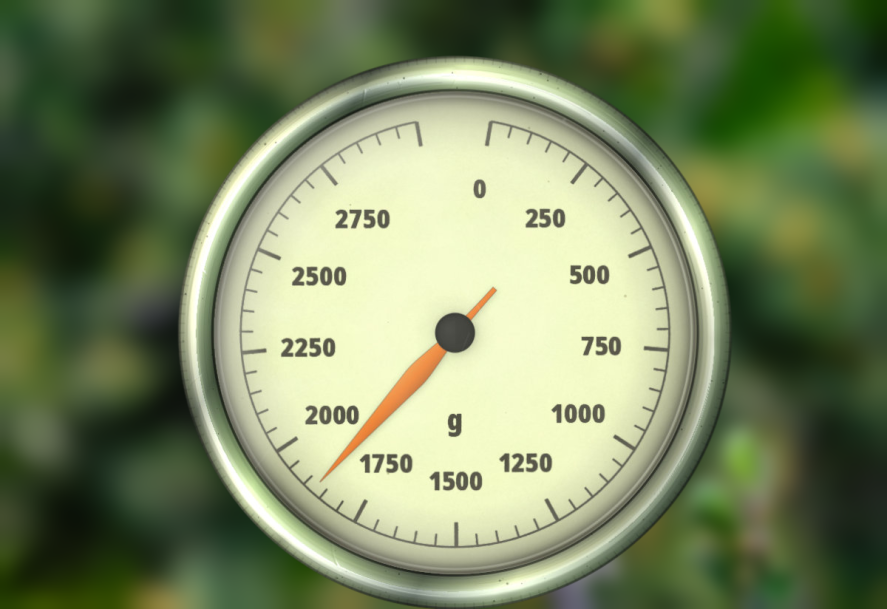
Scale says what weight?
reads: 1875 g
